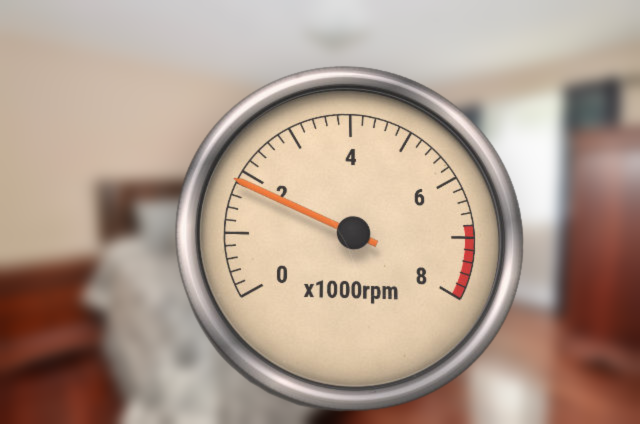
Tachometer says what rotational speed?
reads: 1800 rpm
